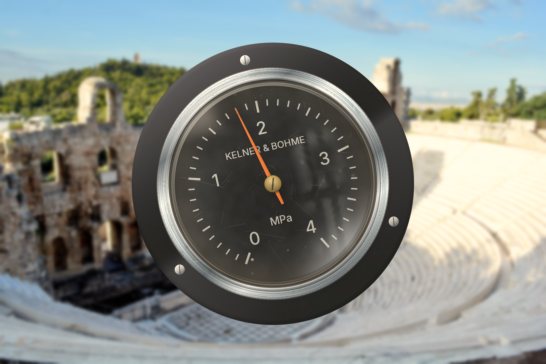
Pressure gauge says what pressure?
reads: 1.8 MPa
